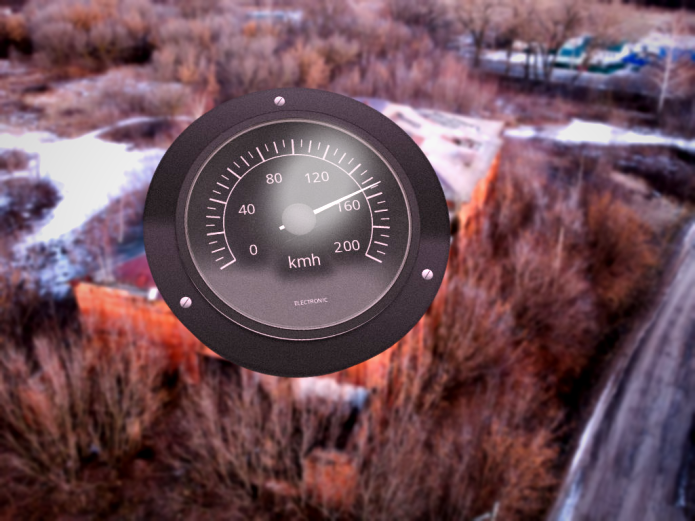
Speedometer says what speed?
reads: 155 km/h
